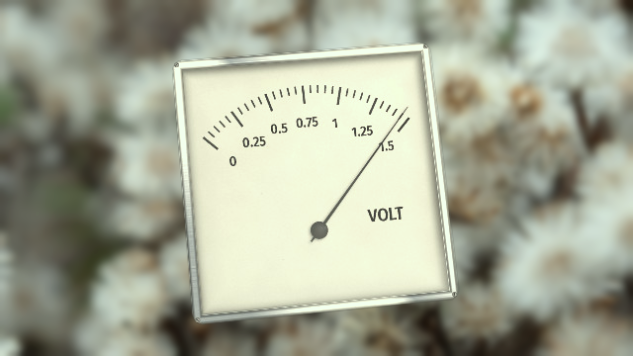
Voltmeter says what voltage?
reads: 1.45 V
